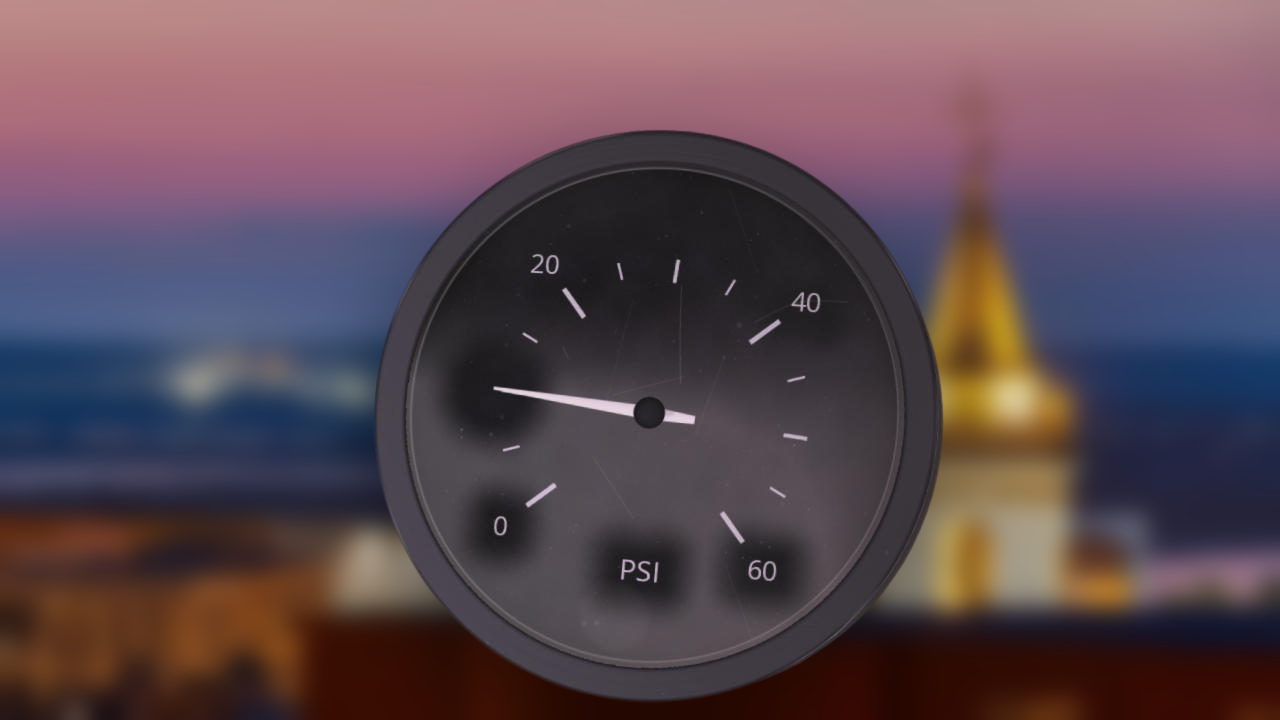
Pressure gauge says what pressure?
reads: 10 psi
